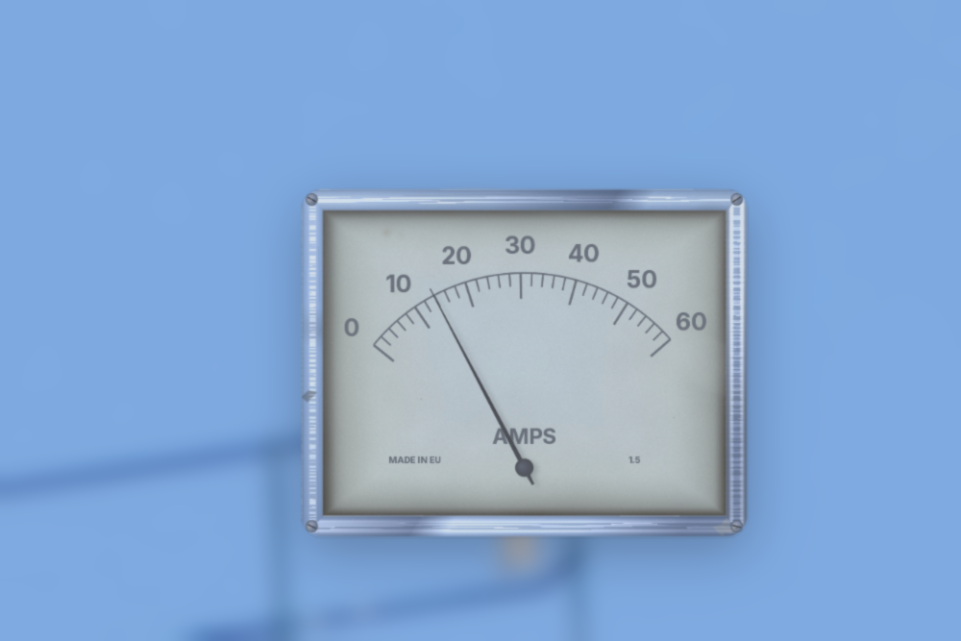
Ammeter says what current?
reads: 14 A
